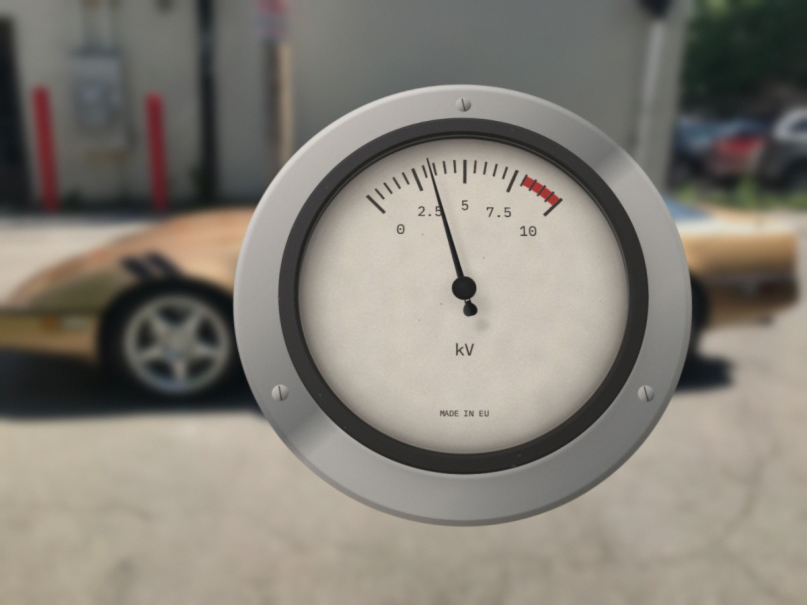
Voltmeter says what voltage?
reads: 3.25 kV
